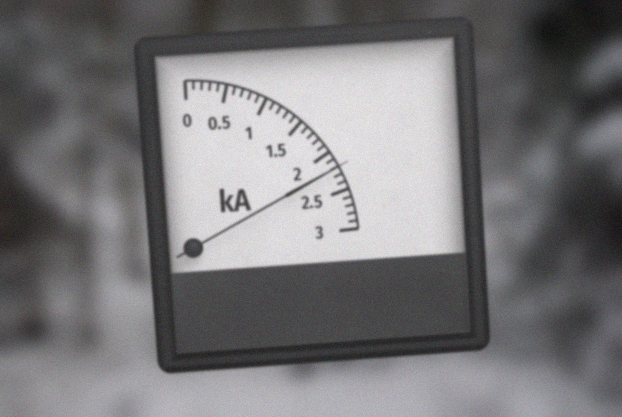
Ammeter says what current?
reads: 2.2 kA
